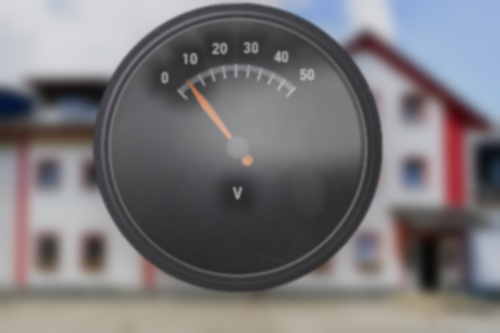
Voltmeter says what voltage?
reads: 5 V
